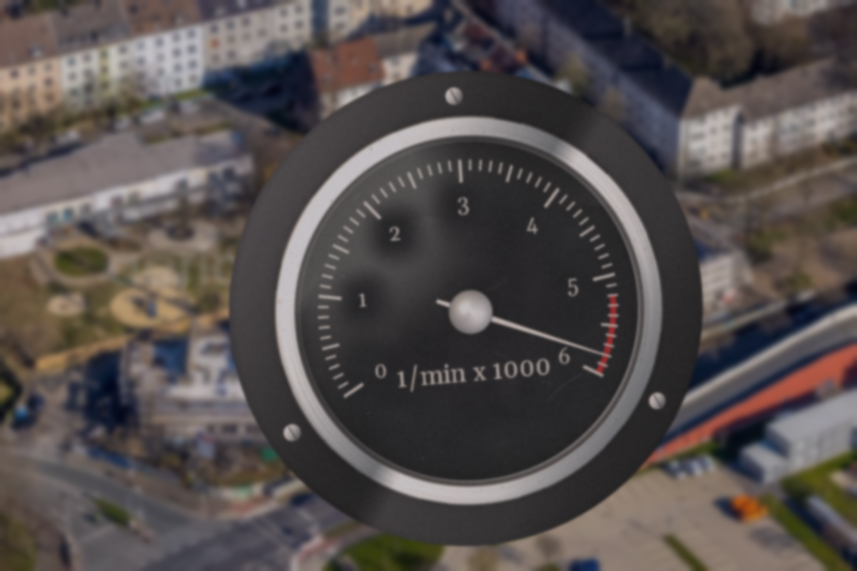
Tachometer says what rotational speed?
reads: 5800 rpm
